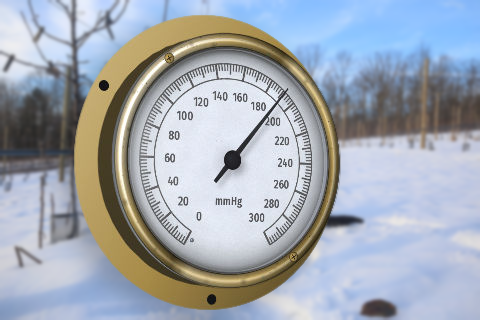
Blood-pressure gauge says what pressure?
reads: 190 mmHg
